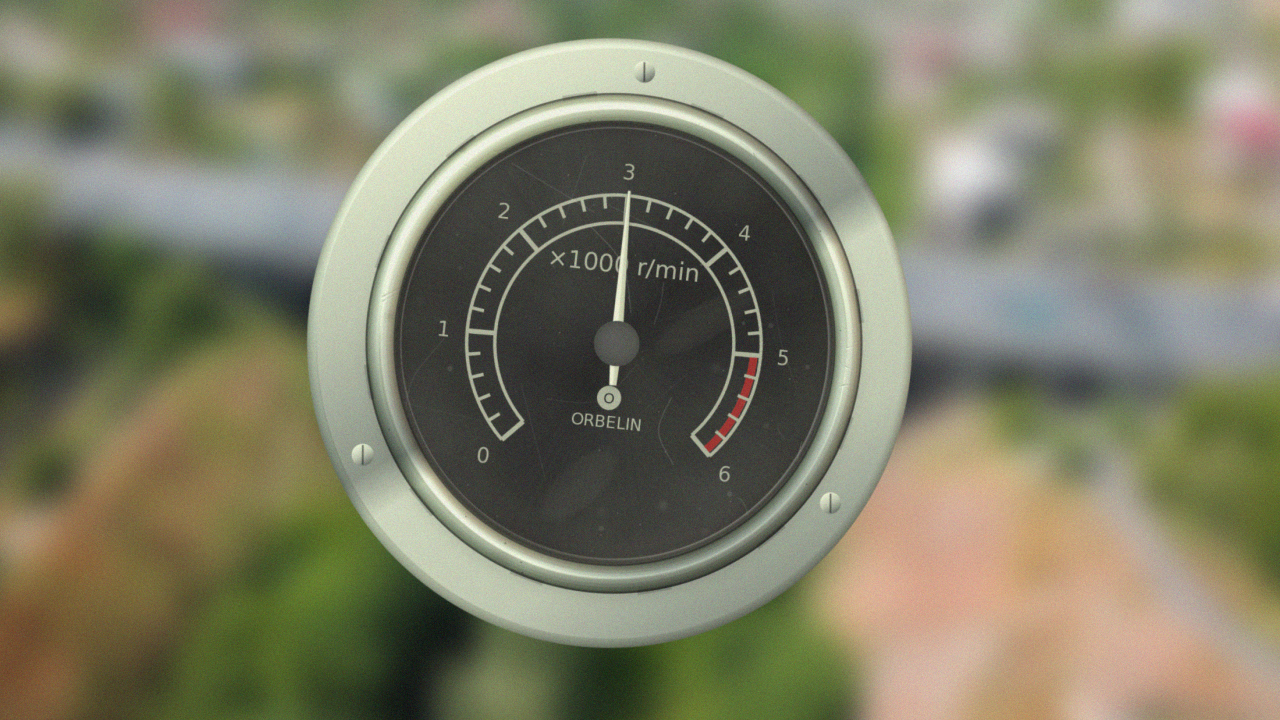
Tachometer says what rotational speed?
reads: 3000 rpm
